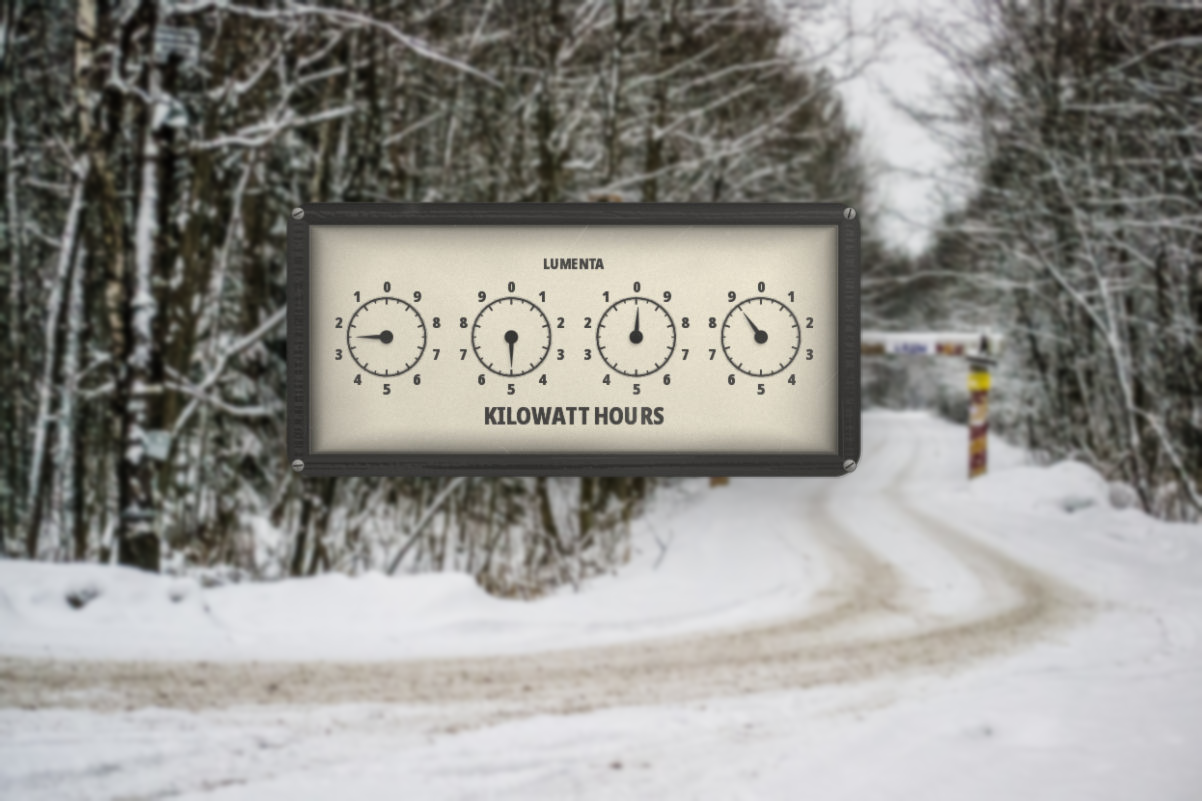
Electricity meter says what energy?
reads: 2499 kWh
